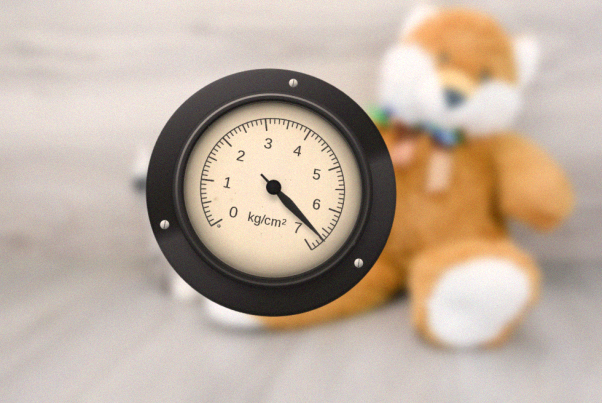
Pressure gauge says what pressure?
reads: 6.7 kg/cm²
